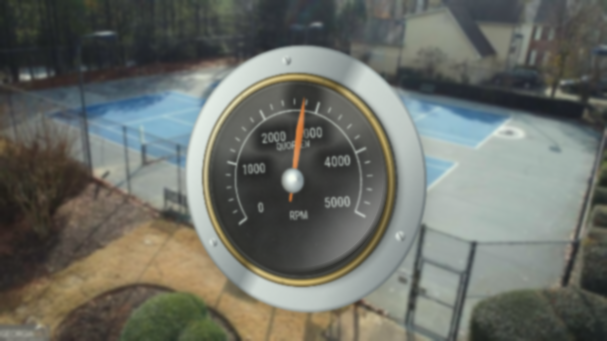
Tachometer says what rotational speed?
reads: 2800 rpm
